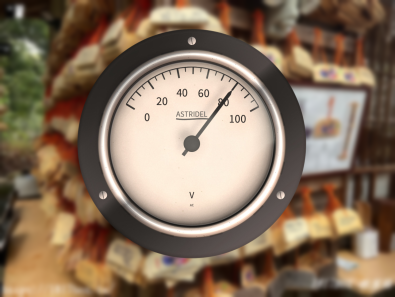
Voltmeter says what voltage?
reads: 80 V
